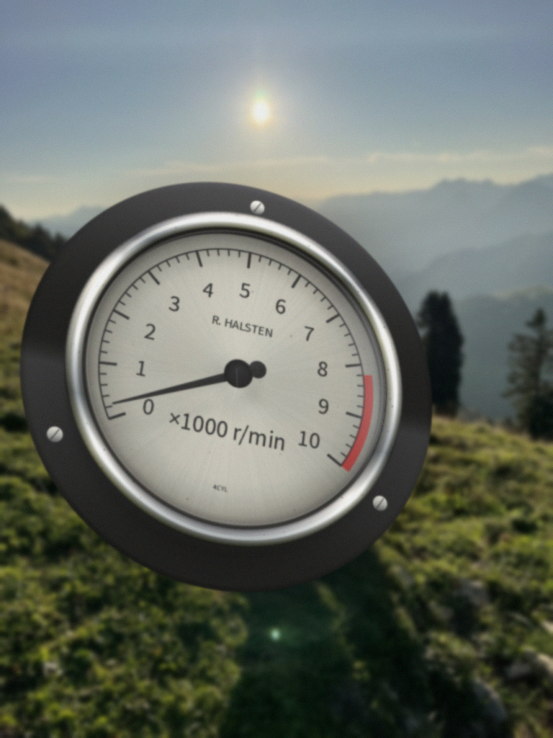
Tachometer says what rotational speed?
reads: 200 rpm
